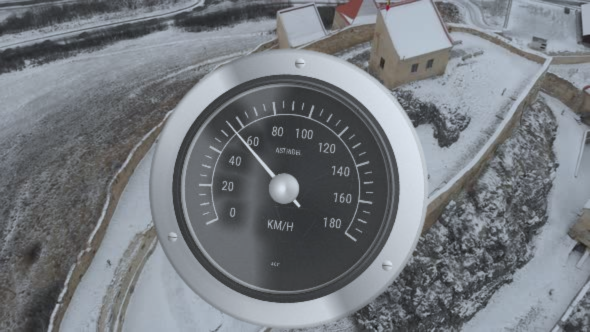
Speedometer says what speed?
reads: 55 km/h
